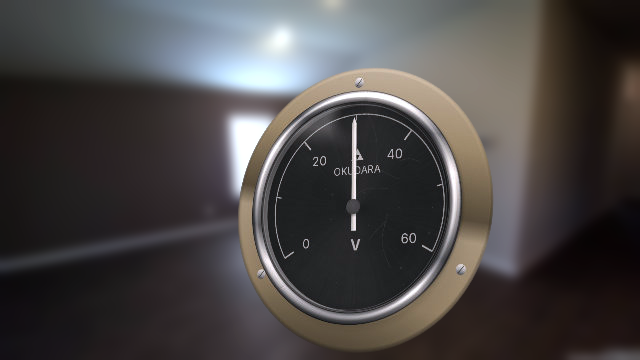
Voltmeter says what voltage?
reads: 30 V
